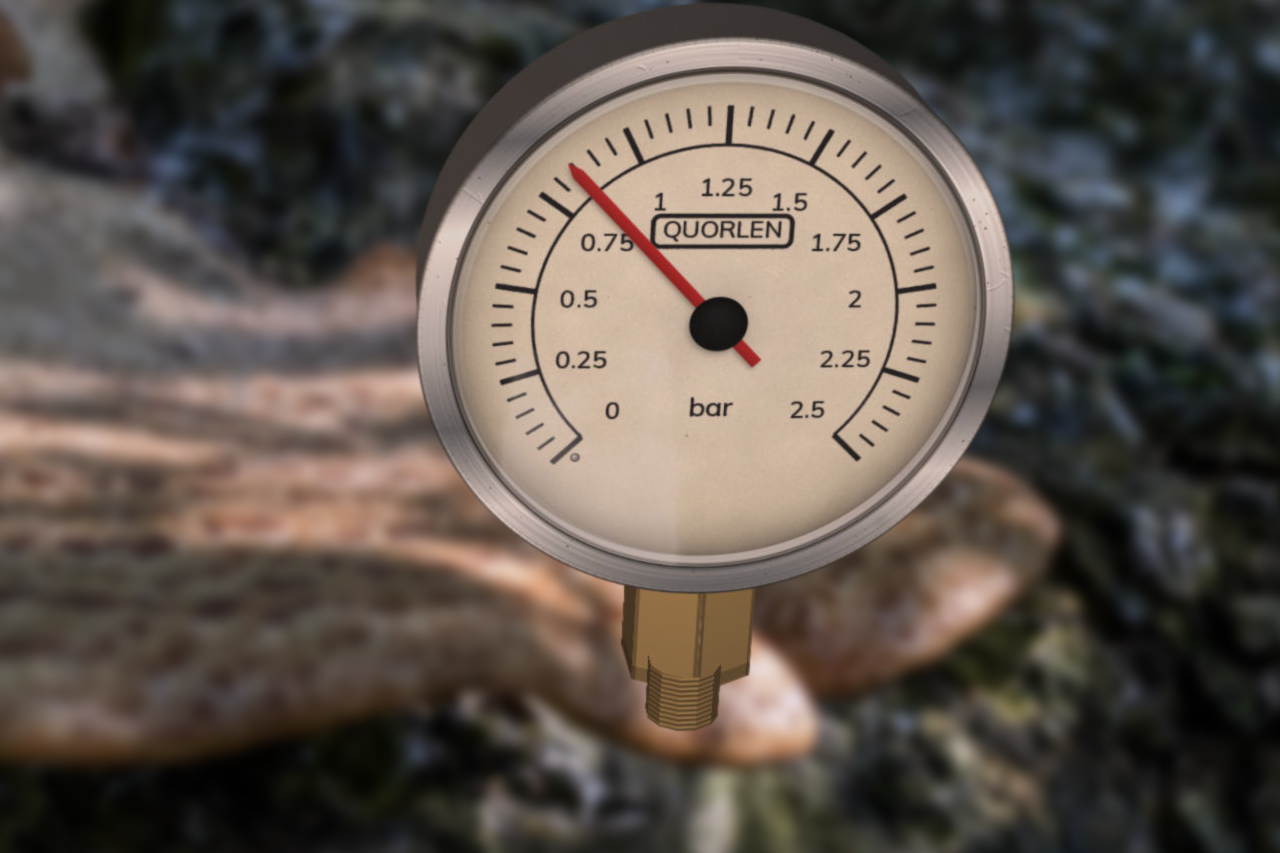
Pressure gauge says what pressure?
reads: 0.85 bar
